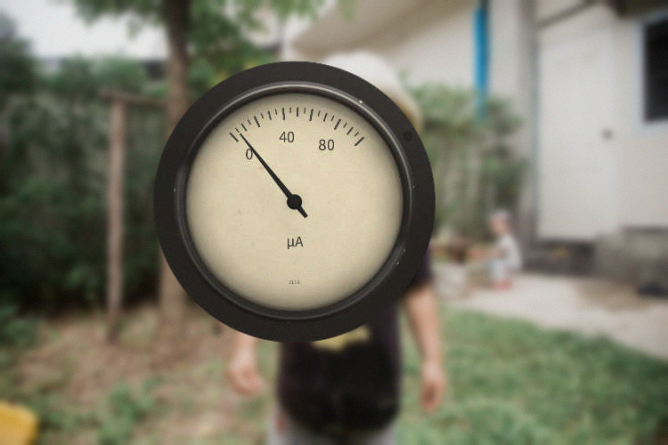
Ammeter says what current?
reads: 5 µA
